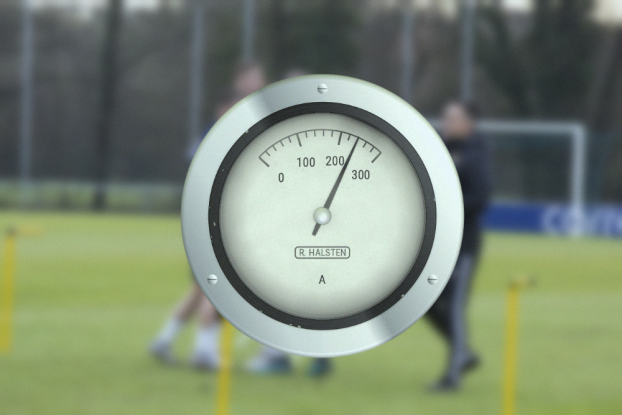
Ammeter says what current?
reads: 240 A
